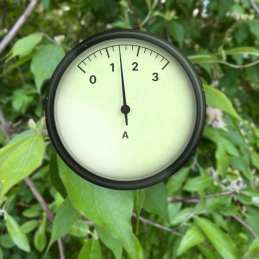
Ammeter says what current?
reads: 1.4 A
